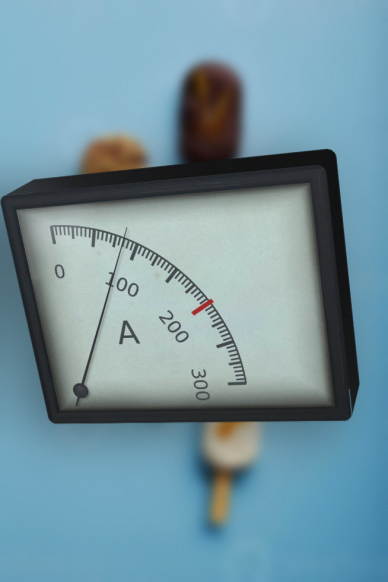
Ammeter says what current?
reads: 85 A
